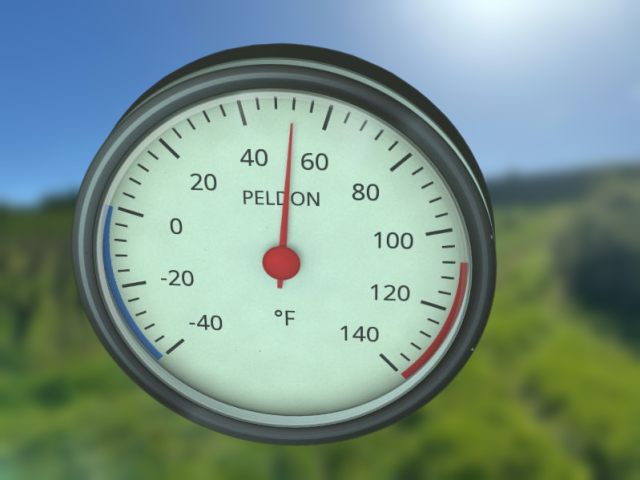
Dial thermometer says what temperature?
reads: 52 °F
